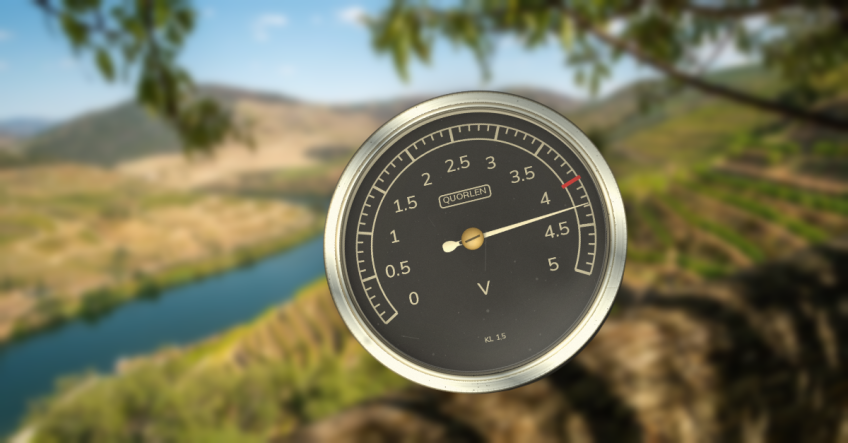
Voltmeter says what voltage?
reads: 4.3 V
